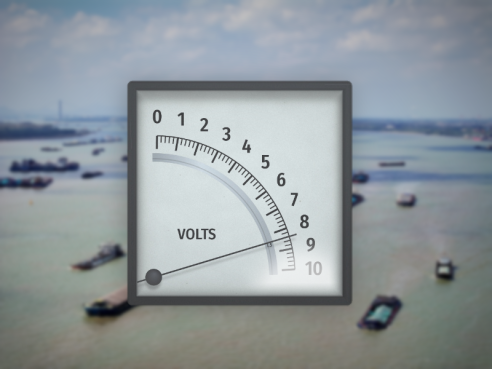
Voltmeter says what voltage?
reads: 8.4 V
